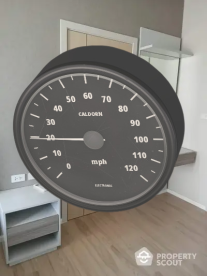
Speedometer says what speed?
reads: 20 mph
